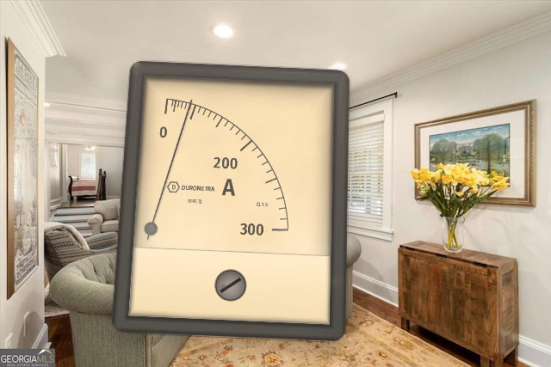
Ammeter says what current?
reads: 90 A
